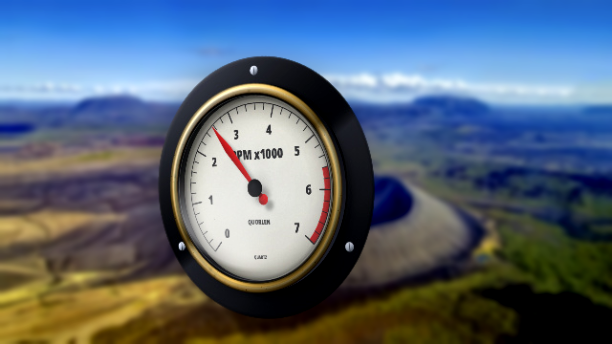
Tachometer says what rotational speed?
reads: 2600 rpm
